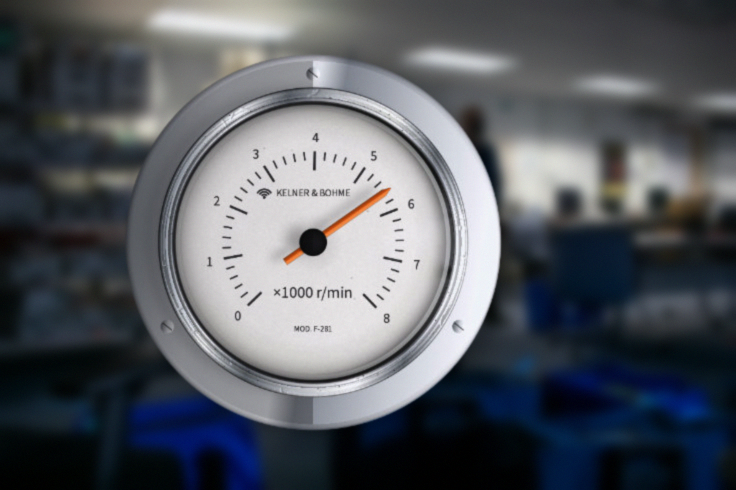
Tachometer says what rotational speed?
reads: 5600 rpm
